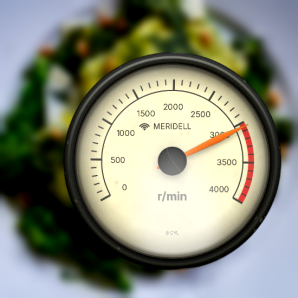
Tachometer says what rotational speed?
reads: 3050 rpm
